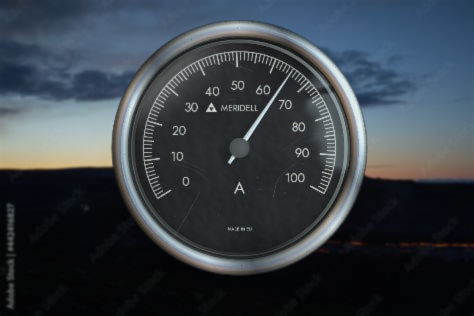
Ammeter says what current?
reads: 65 A
